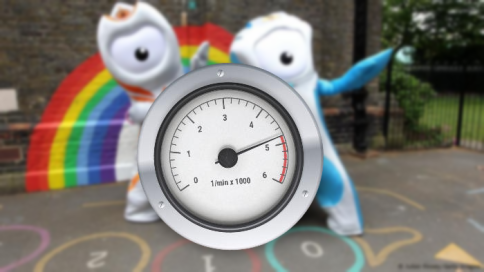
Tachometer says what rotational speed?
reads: 4800 rpm
